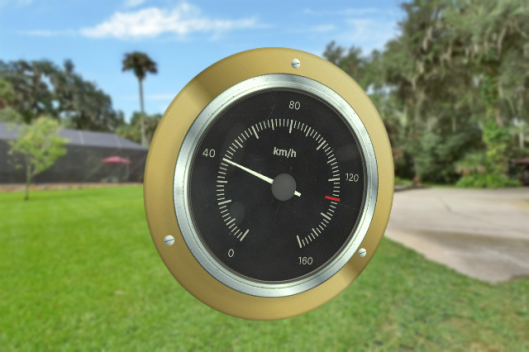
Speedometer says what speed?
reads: 40 km/h
